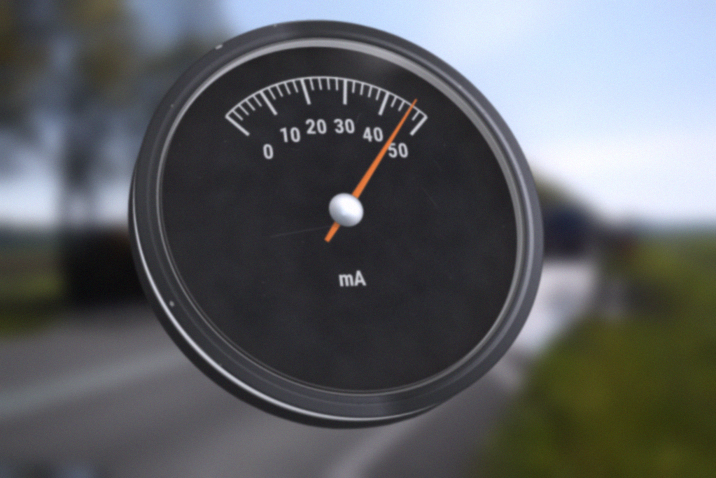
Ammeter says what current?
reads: 46 mA
